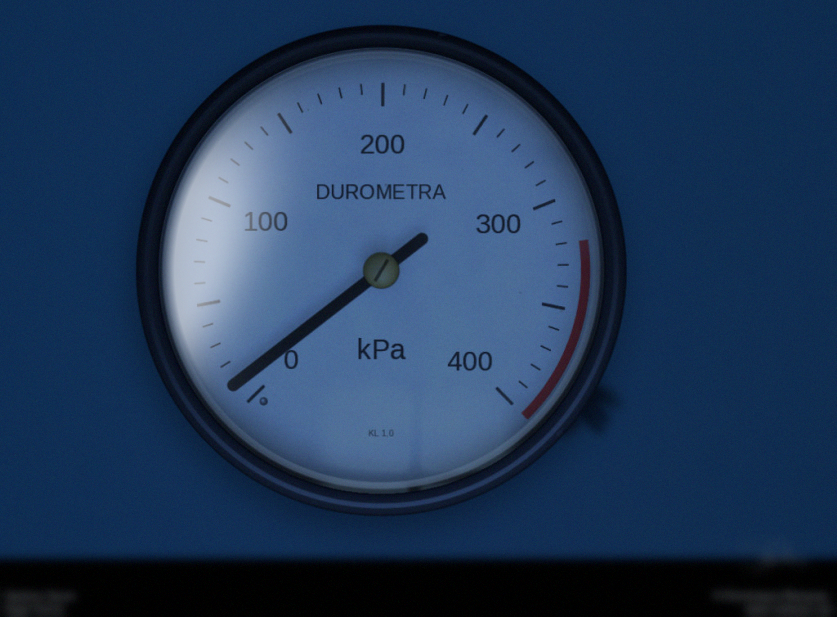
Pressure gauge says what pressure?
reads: 10 kPa
